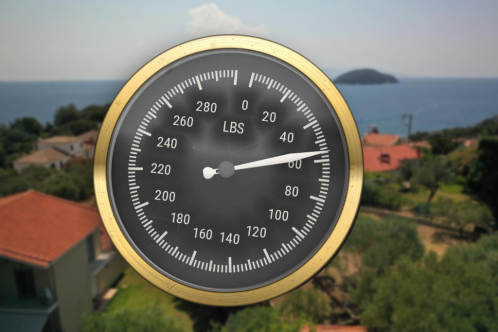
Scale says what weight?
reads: 56 lb
